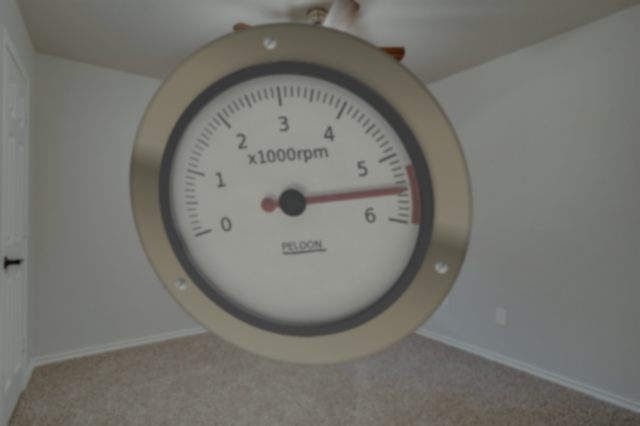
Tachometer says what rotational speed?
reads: 5500 rpm
